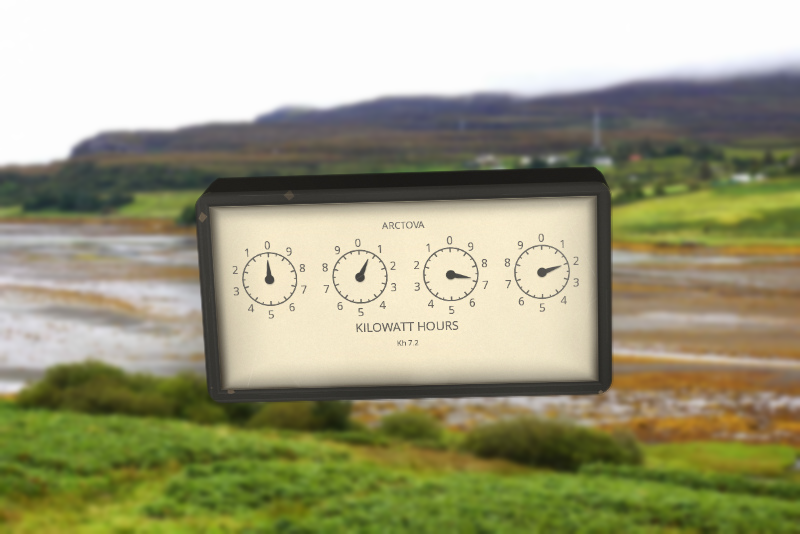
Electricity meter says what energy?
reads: 72 kWh
